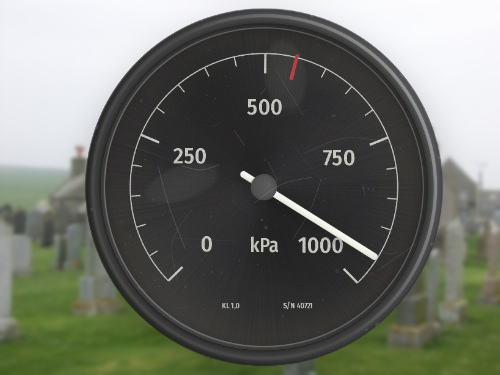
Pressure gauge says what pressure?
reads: 950 kPa
